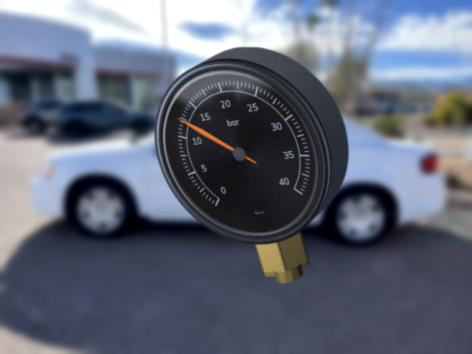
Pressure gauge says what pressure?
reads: 12.5 bar
